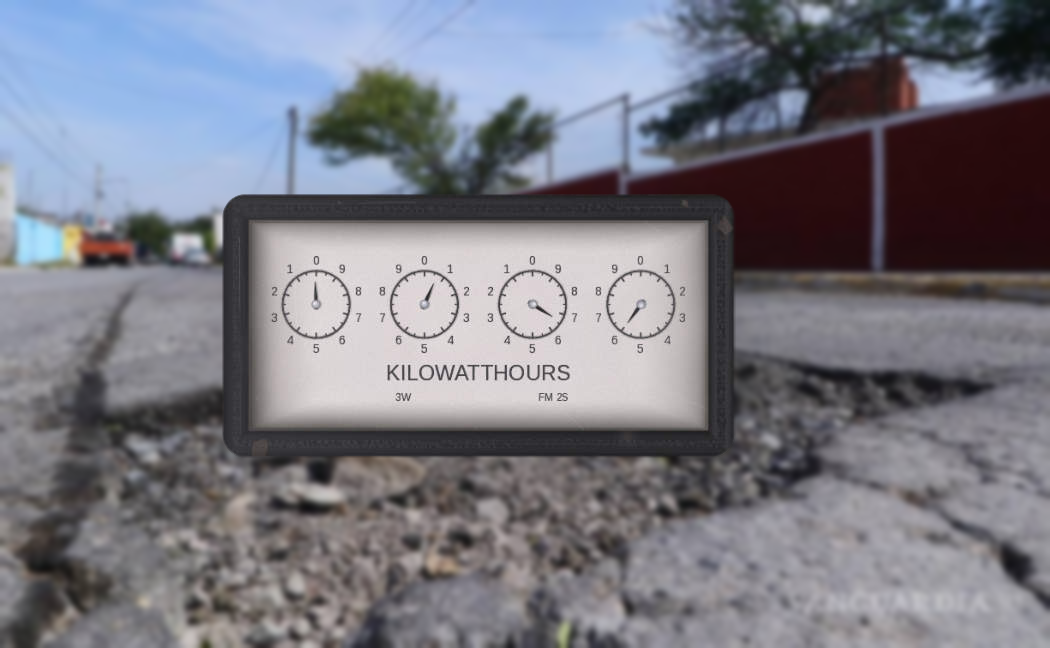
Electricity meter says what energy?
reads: 66 kWh
